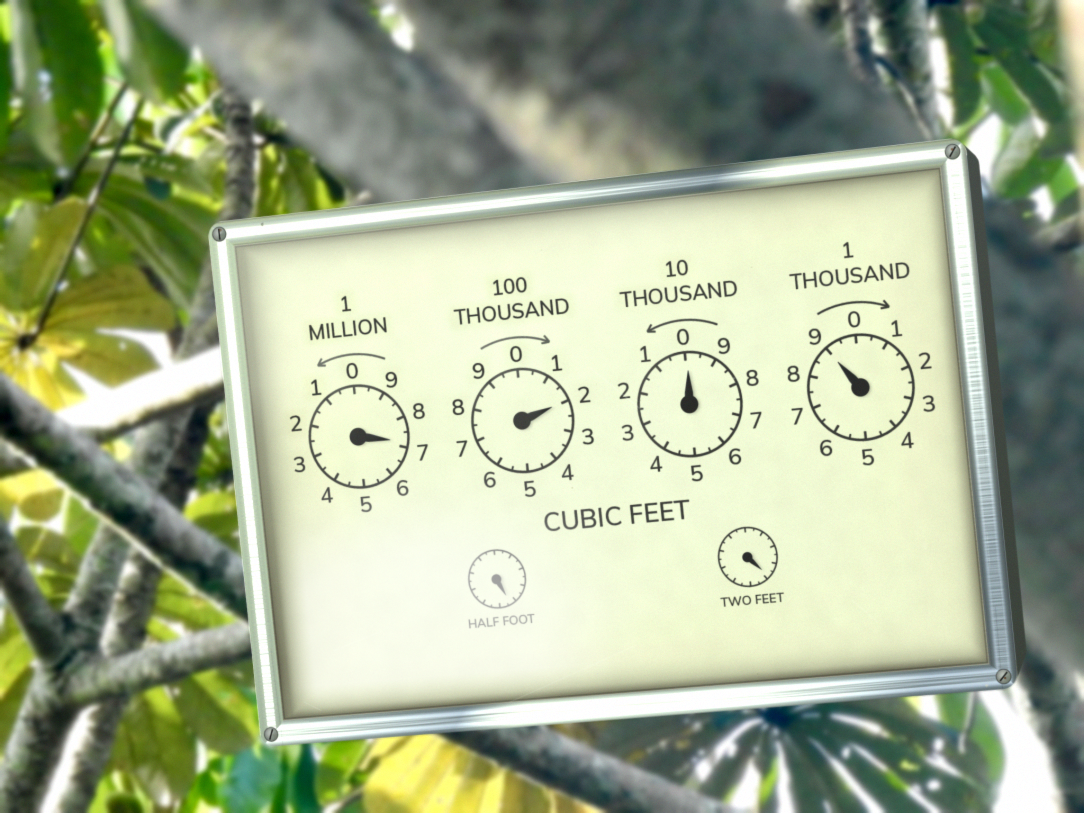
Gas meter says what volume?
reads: 719900 ft³
